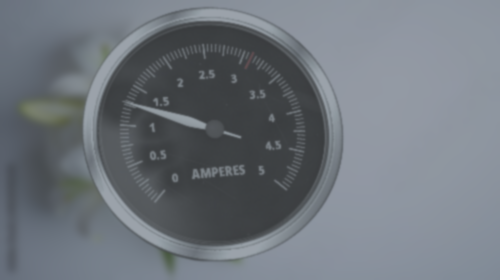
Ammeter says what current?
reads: 1.25 A
